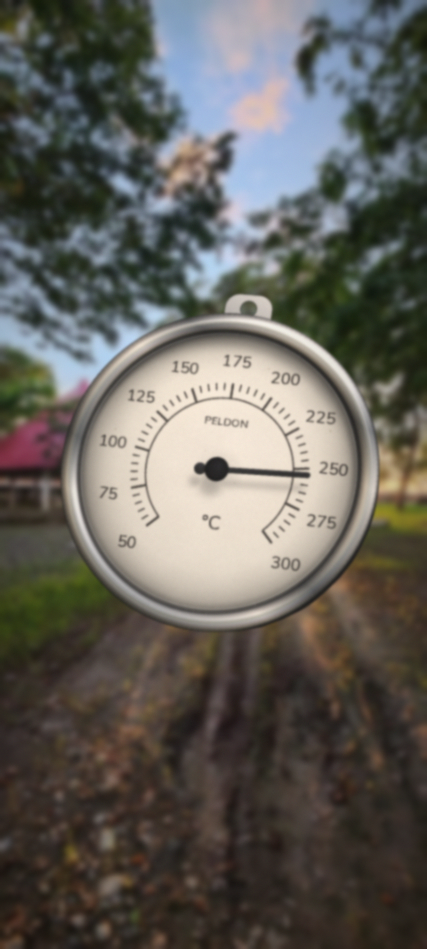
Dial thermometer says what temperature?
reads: 255 °C
